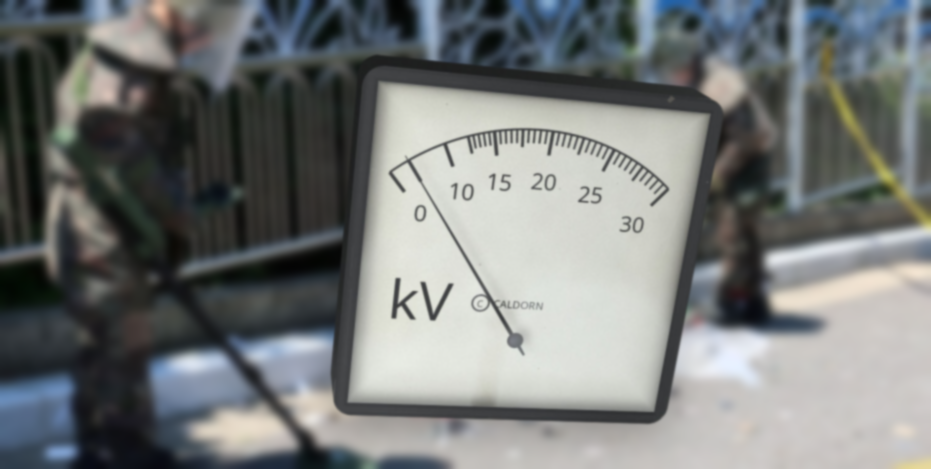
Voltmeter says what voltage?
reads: 5 kV
